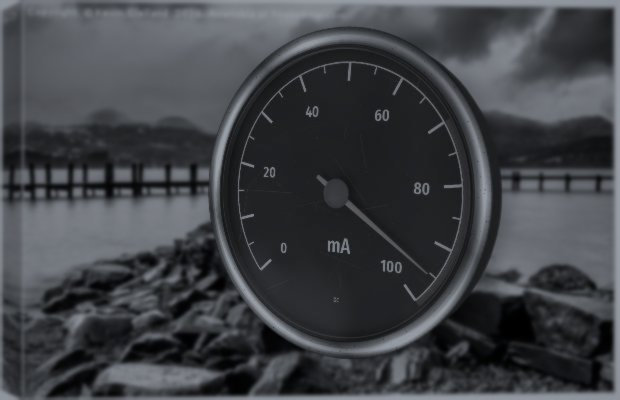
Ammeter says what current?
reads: 95 mA
